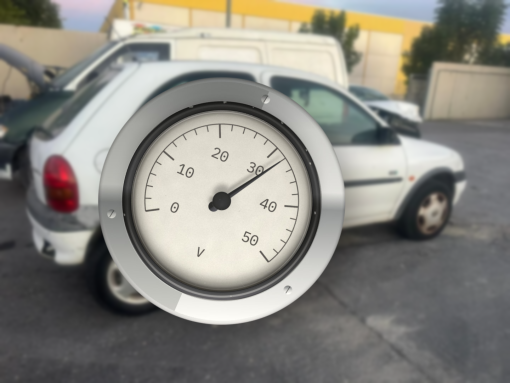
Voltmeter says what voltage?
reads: 32 V
